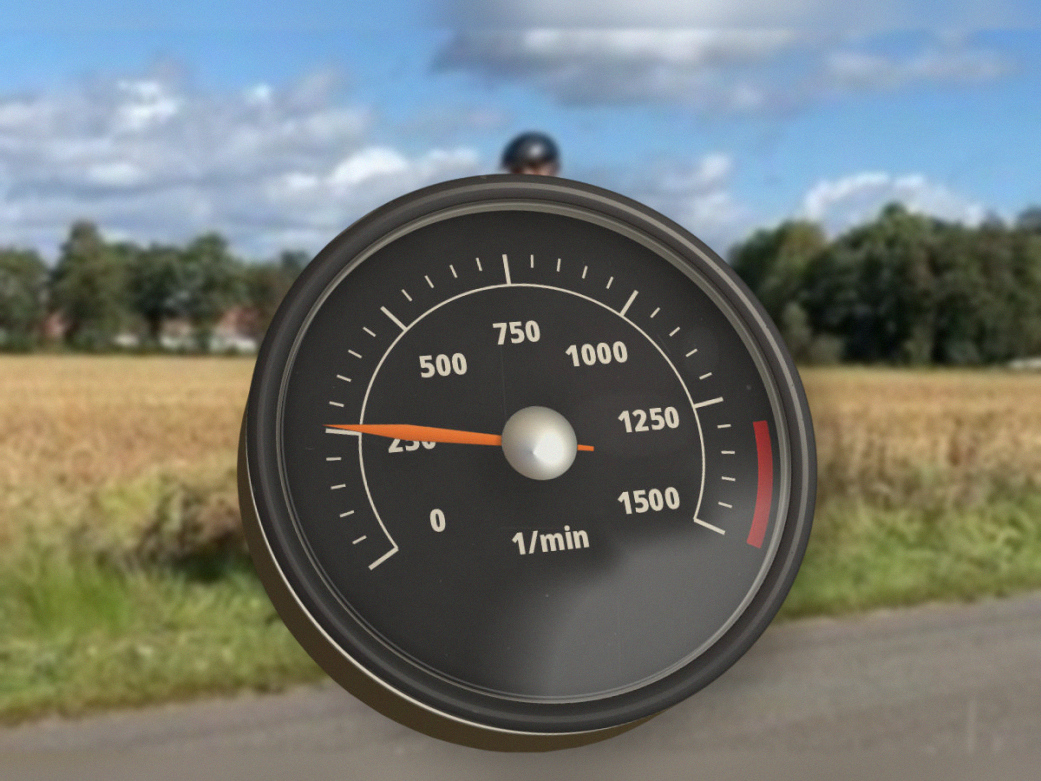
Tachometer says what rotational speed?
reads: 250 rpm
